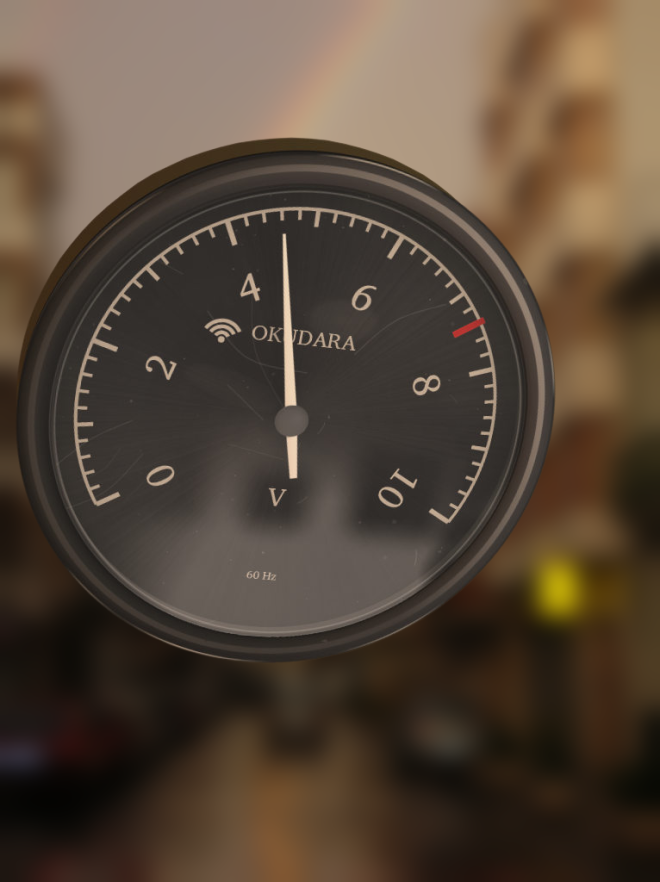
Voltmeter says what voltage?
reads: 4.6 V
